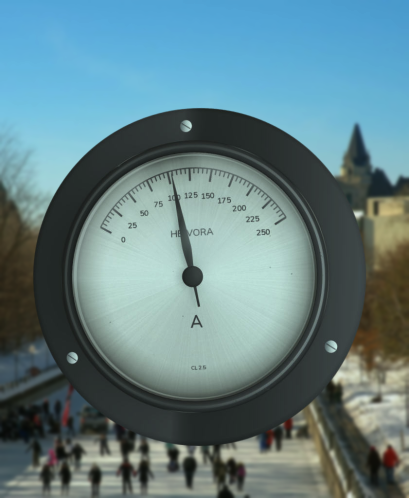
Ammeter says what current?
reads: 105 A
